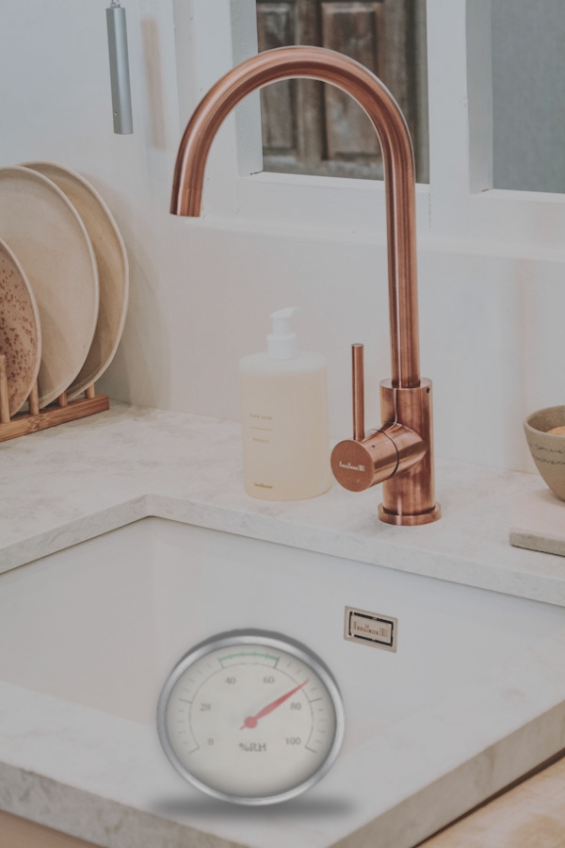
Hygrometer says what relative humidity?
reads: 72 %
